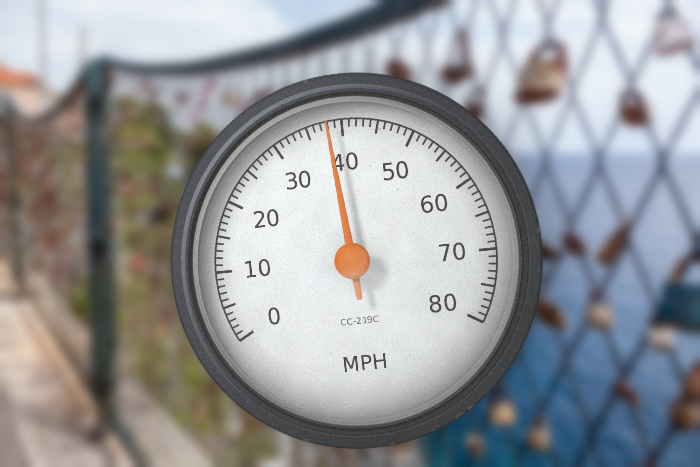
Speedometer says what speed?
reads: 38 mph
